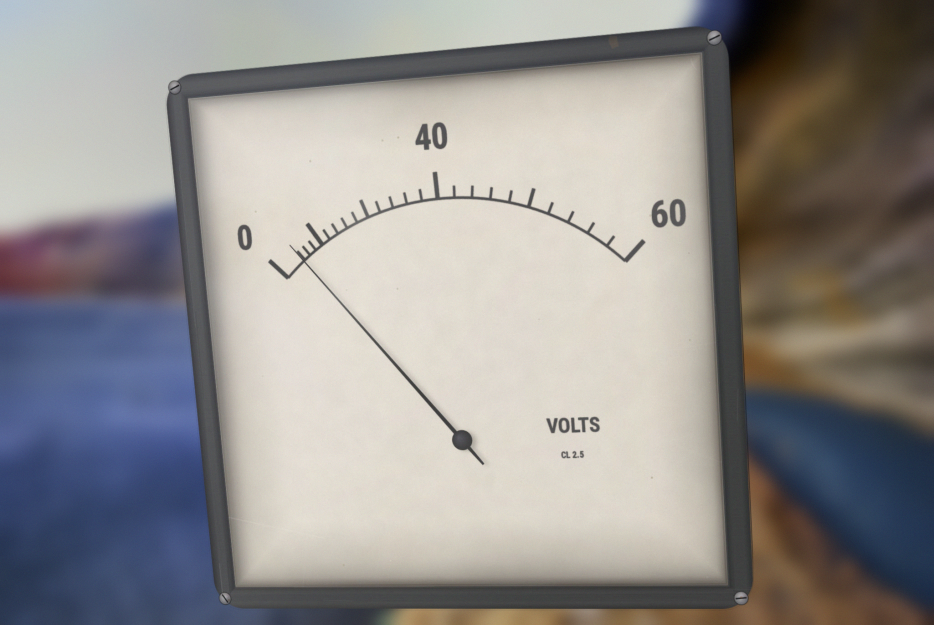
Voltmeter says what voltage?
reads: 14 V
